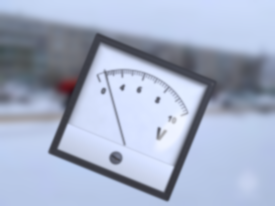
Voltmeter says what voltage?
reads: 2 V
